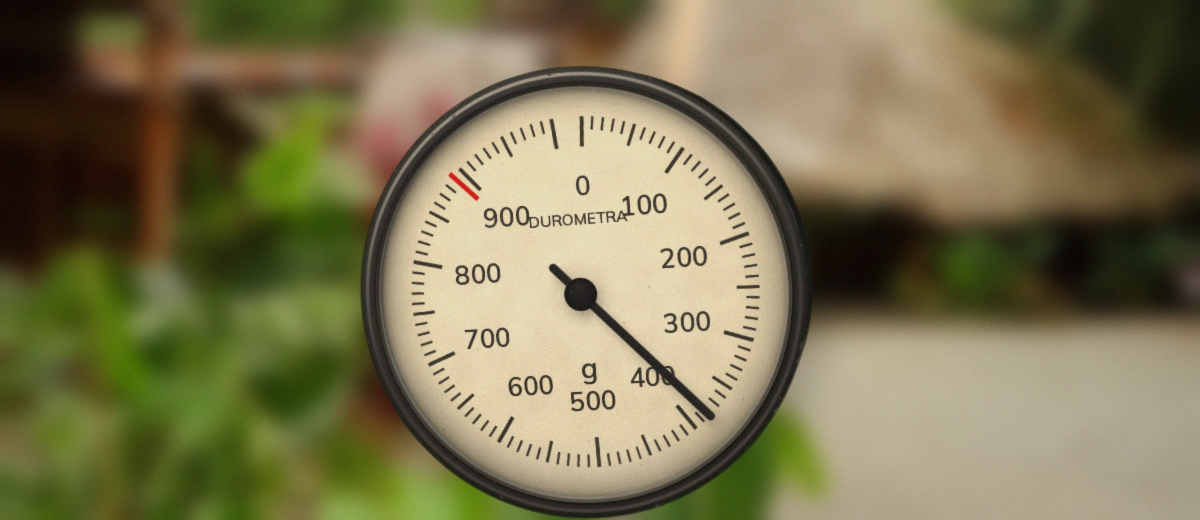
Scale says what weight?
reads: 380 g
